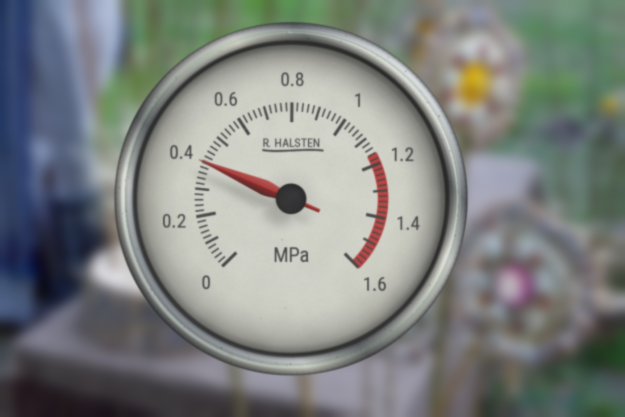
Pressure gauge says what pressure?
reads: 0.4 MPa
